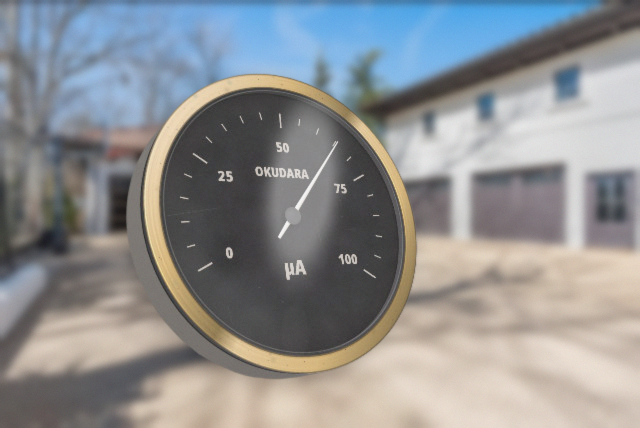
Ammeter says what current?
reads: 65 µA
